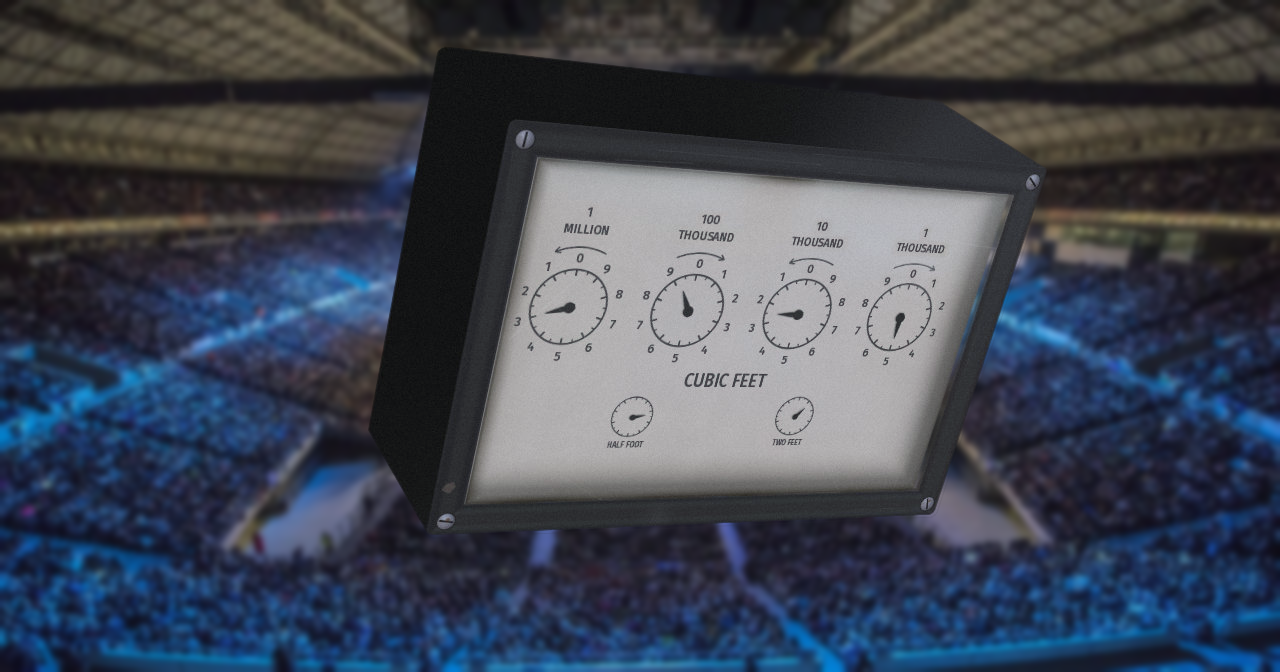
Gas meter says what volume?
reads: 292500 ft³
